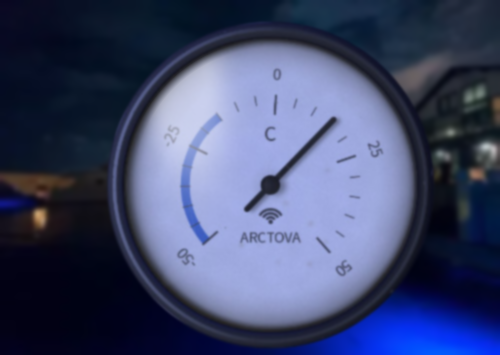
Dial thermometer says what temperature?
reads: 15 °C
